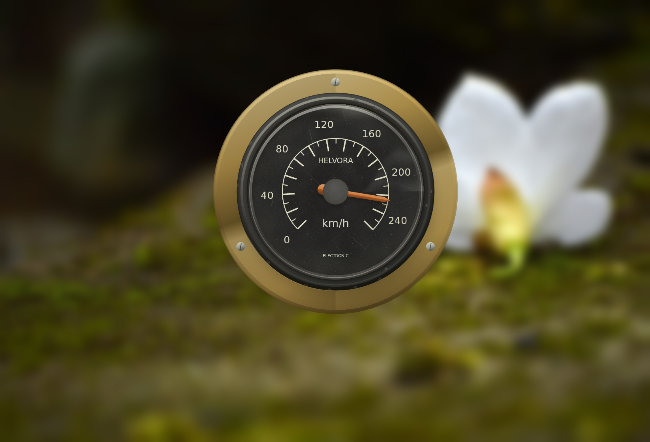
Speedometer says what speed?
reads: 225 km/h
